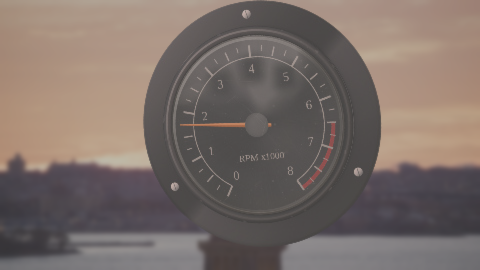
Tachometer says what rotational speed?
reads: 1750 rpm
